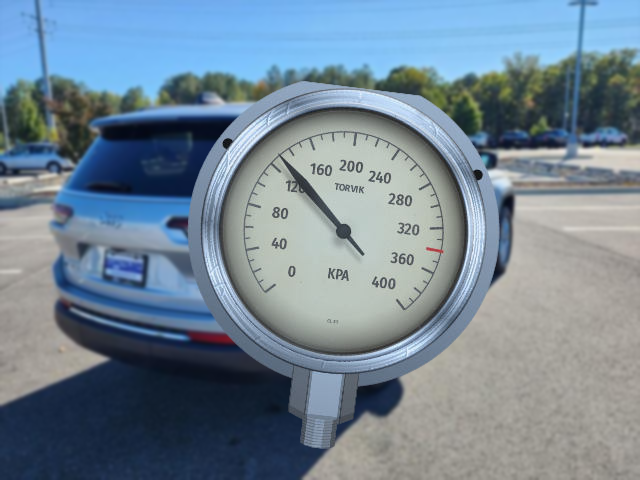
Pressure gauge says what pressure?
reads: 130 kPa
